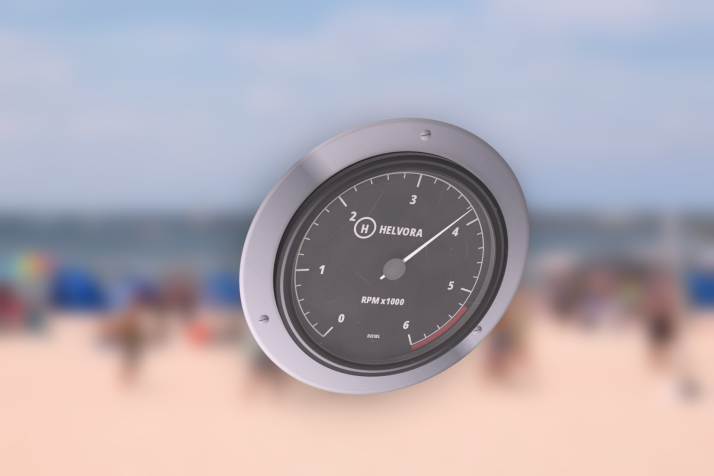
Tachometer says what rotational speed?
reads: 3800 rpm
